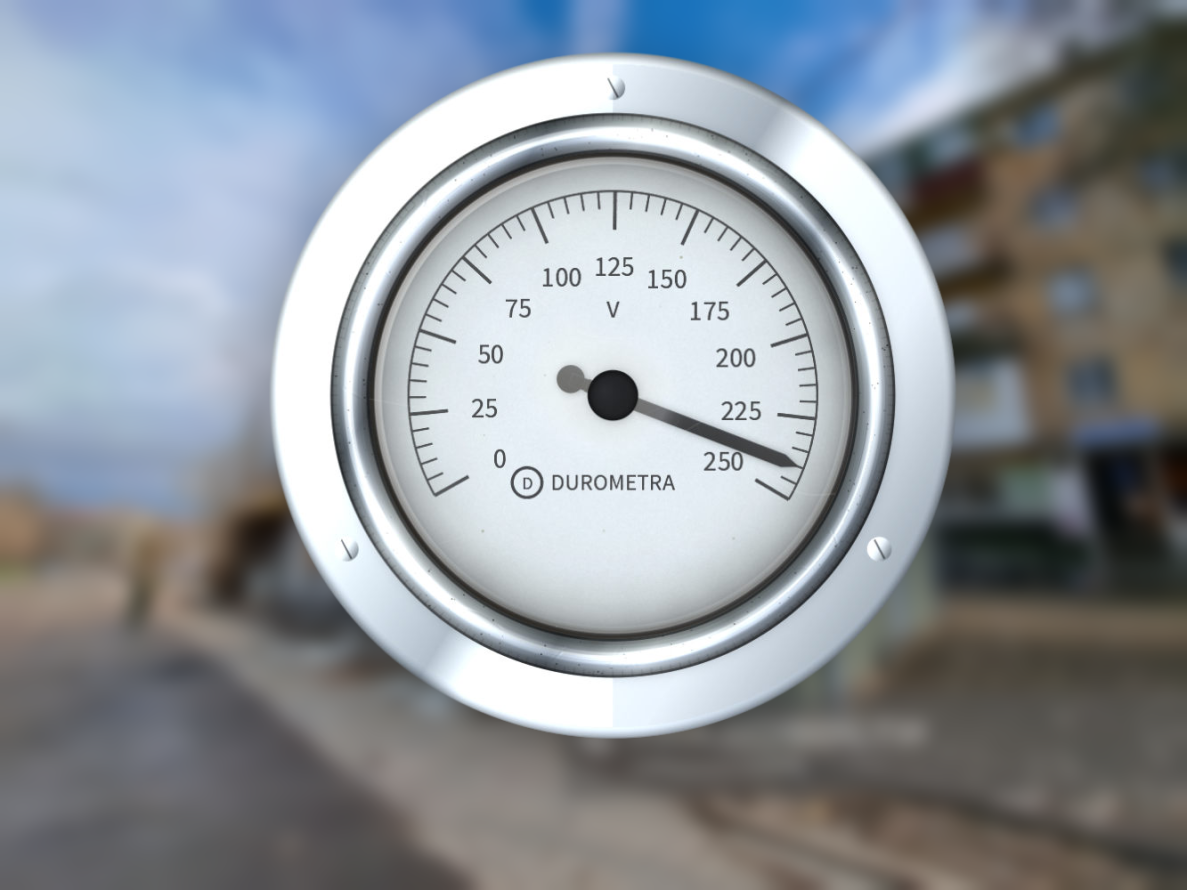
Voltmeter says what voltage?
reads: 240 V
